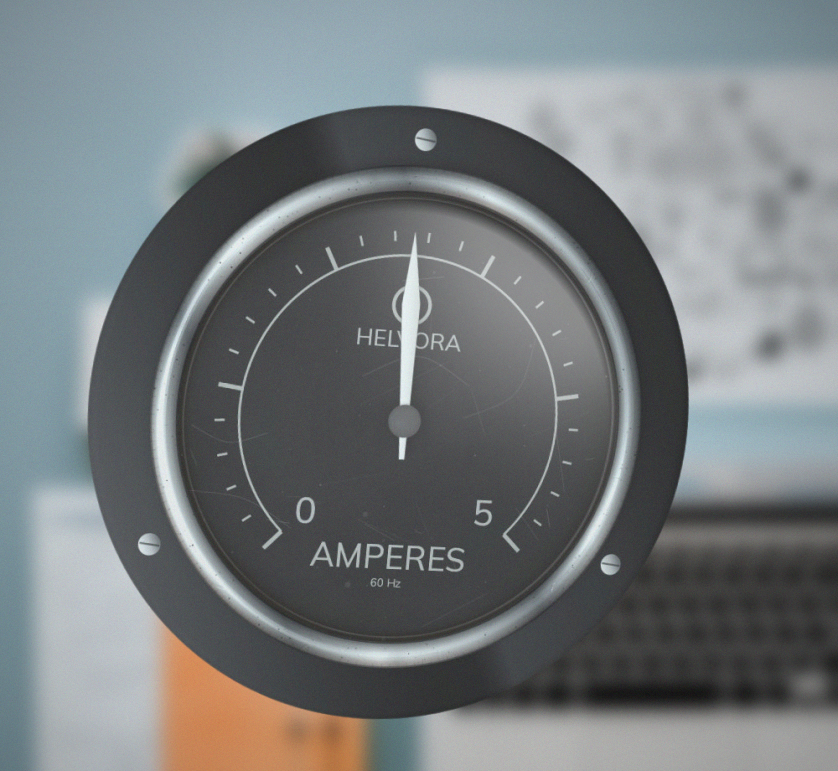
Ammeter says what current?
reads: 2.5 A
